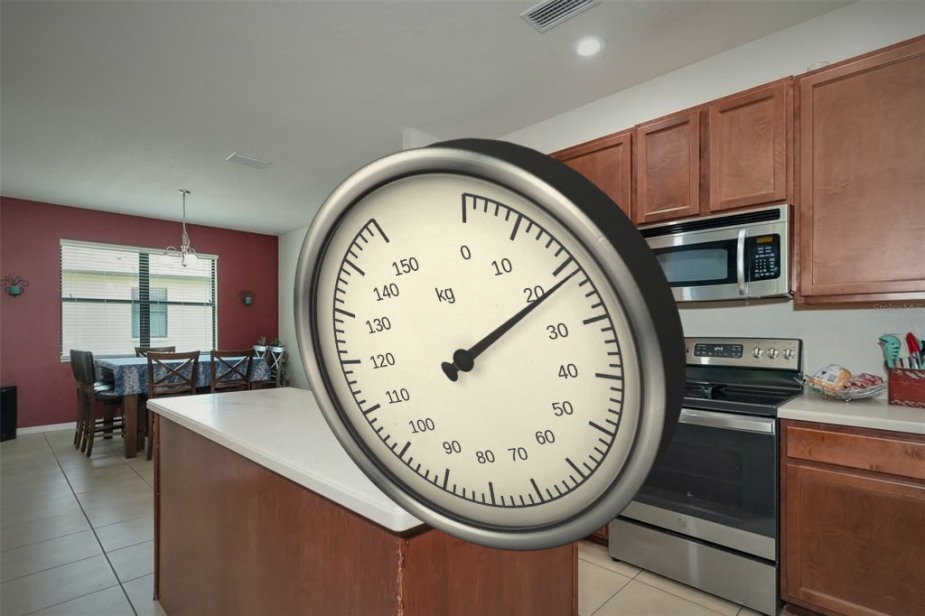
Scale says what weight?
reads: 22 kg
